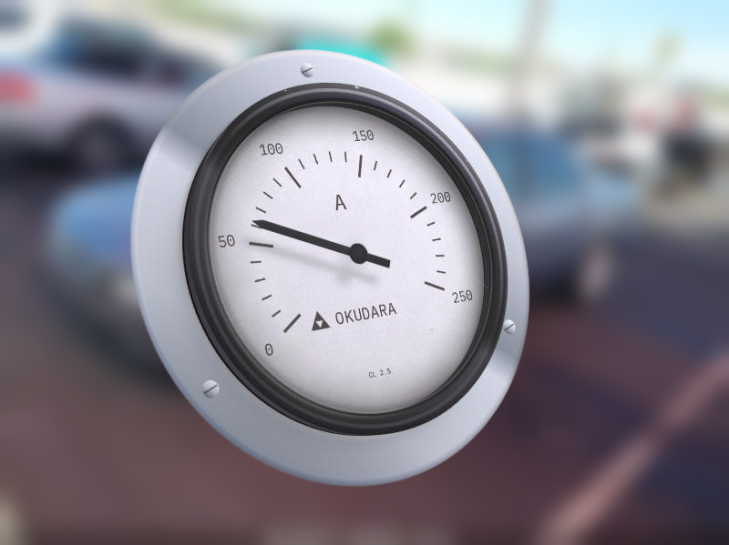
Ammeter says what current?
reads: 60 A
